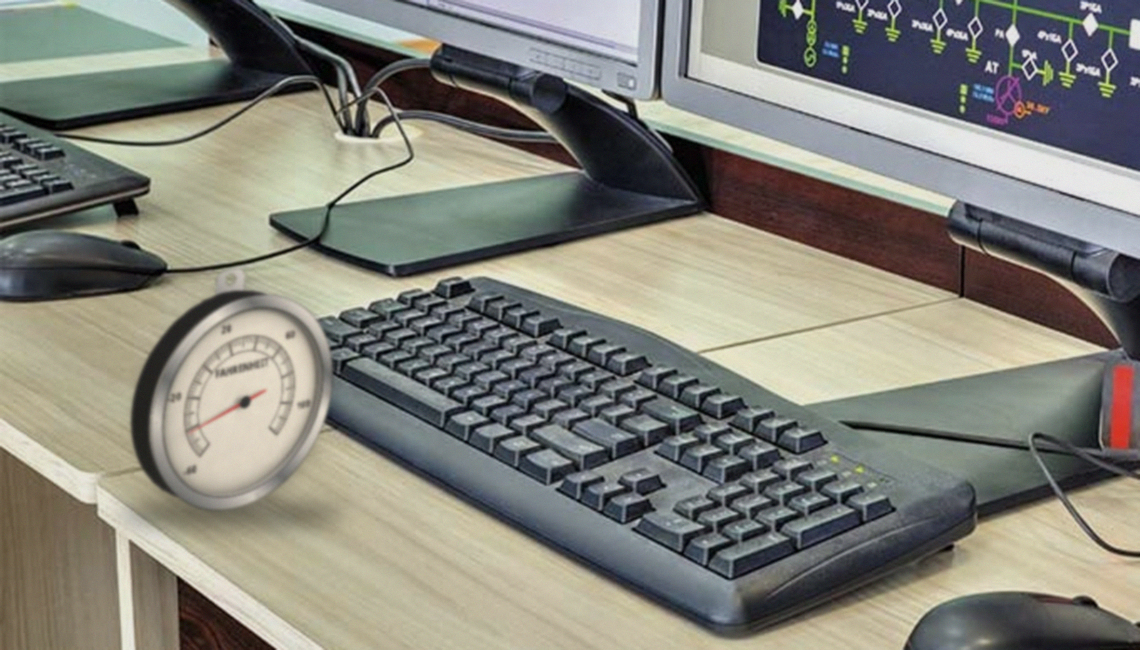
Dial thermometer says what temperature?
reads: -40 °F
